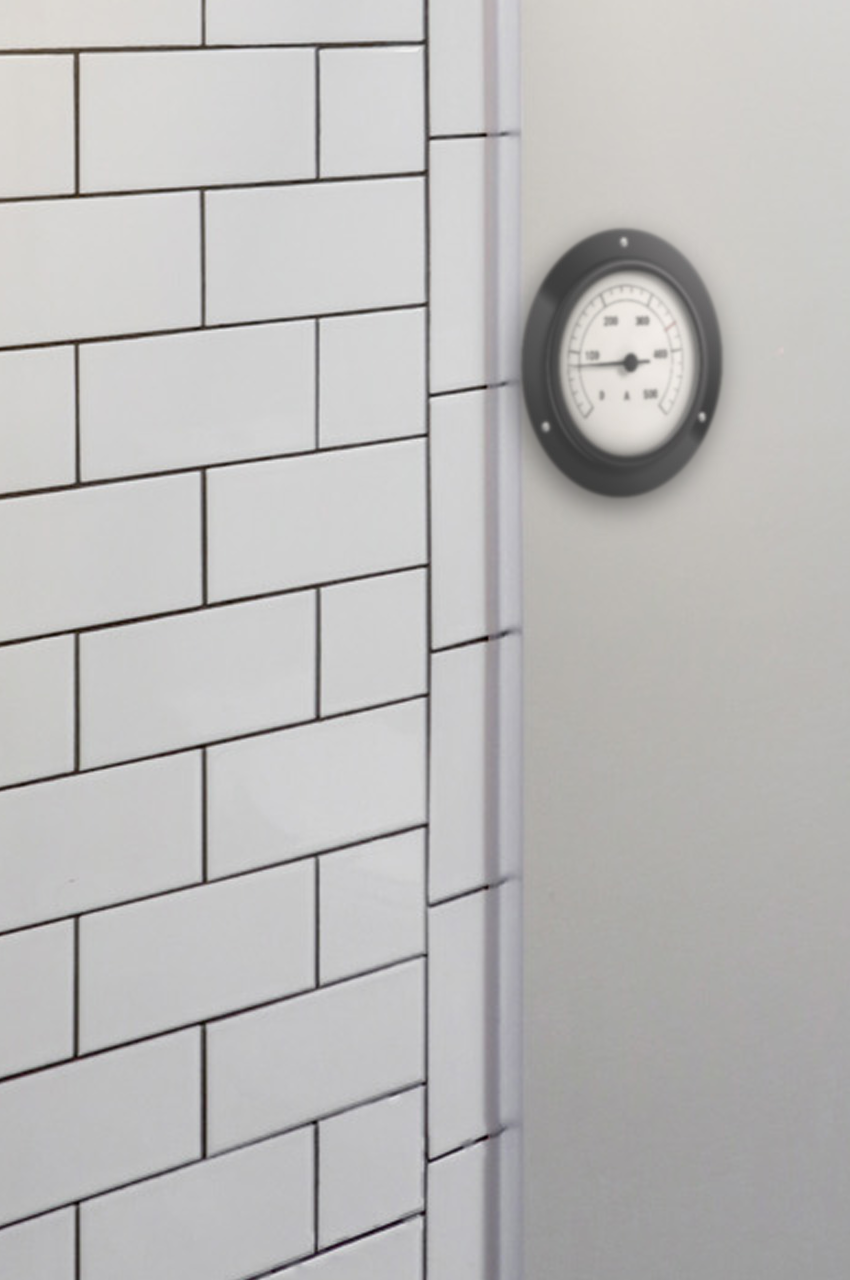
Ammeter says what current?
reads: 80 A
